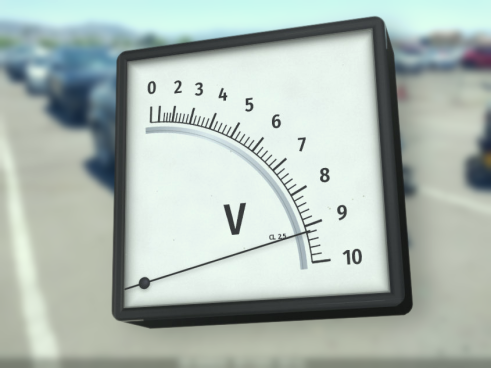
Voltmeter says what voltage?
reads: 9.2 V
